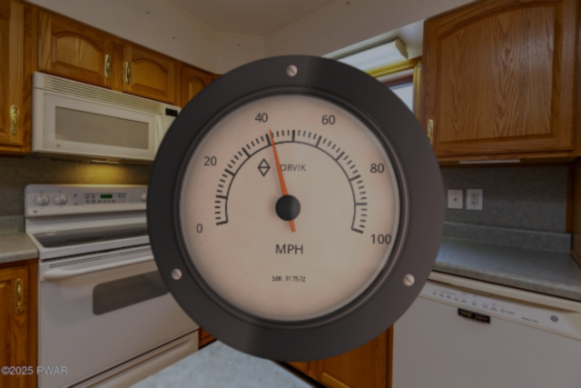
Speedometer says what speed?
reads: 42 mph
